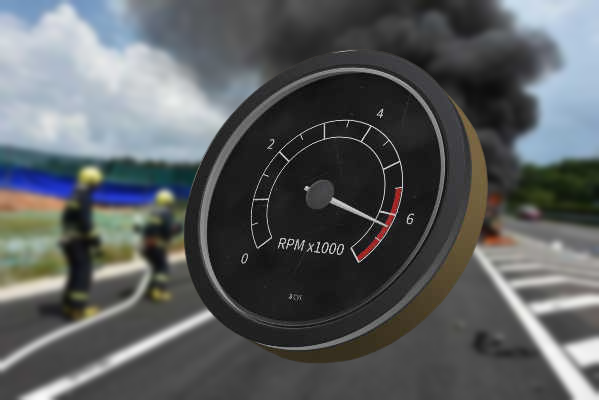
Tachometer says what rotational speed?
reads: 6250 rpm
